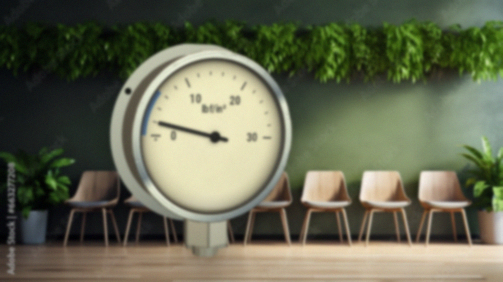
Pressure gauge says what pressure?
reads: 2 psi
